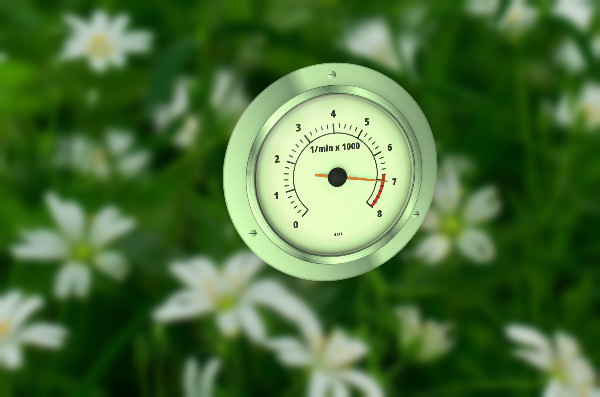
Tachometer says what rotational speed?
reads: 7000 rpm
